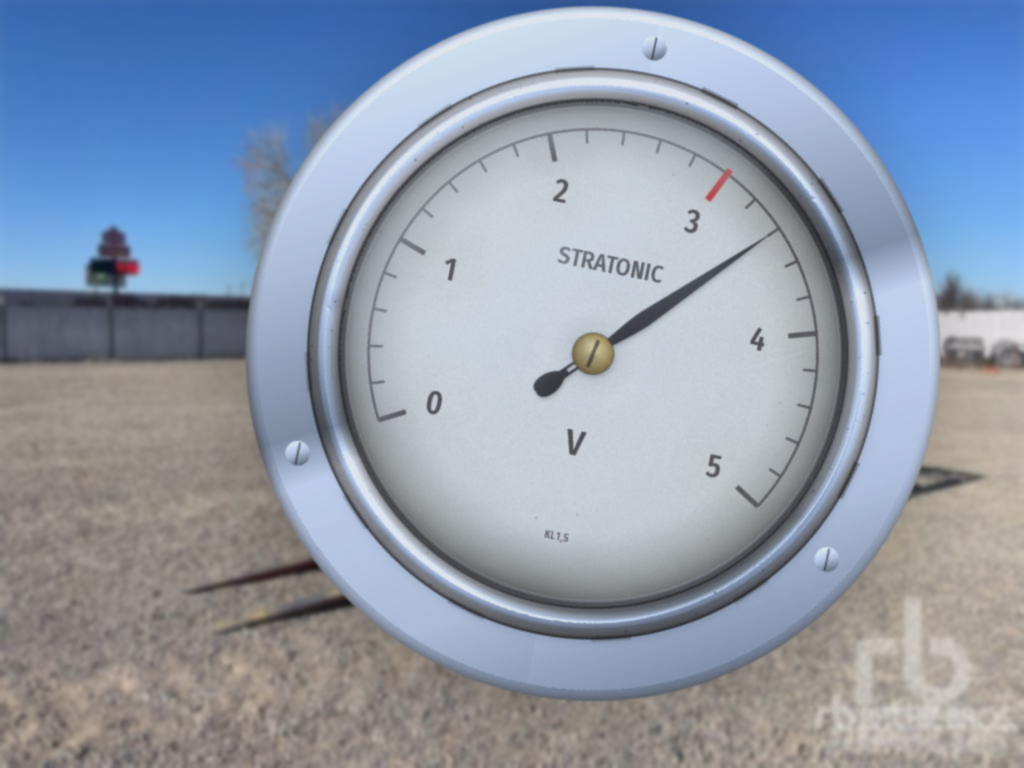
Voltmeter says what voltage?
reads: 3.4 V
